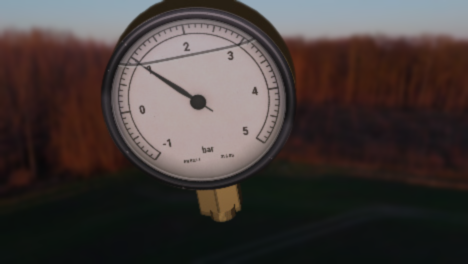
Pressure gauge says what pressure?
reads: 1 bar
